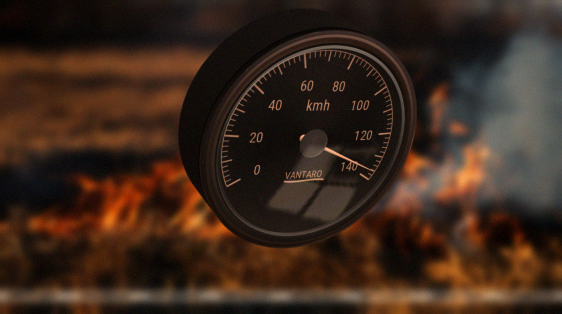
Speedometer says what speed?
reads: 136 km/h
